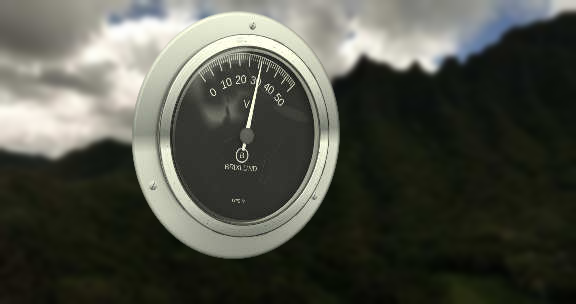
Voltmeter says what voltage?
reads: 30 V
